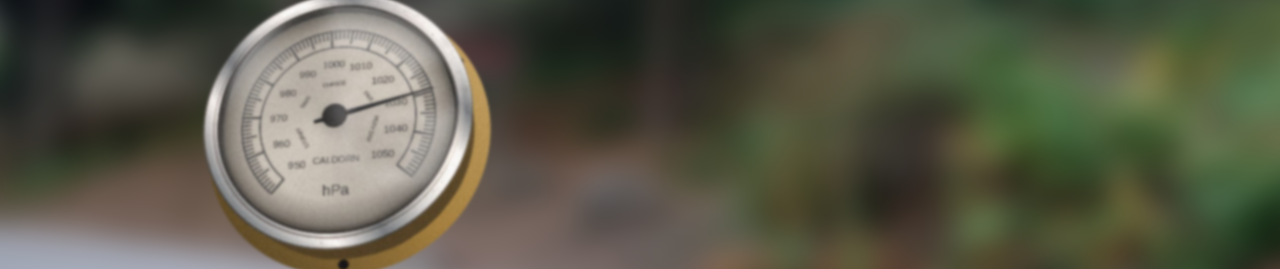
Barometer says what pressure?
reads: 1030 hPa
